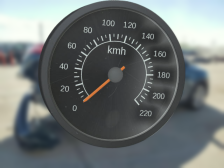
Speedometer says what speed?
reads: 0 km/h
